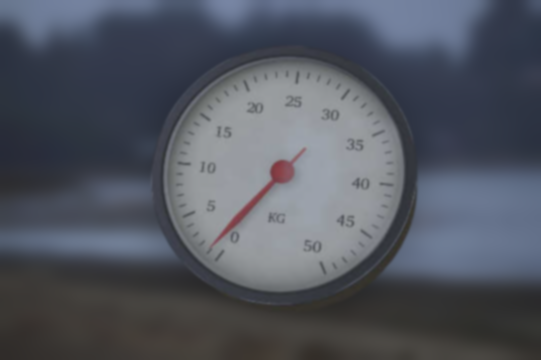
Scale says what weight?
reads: 1 kg
